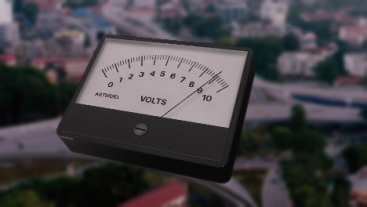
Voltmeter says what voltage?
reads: 9 V
